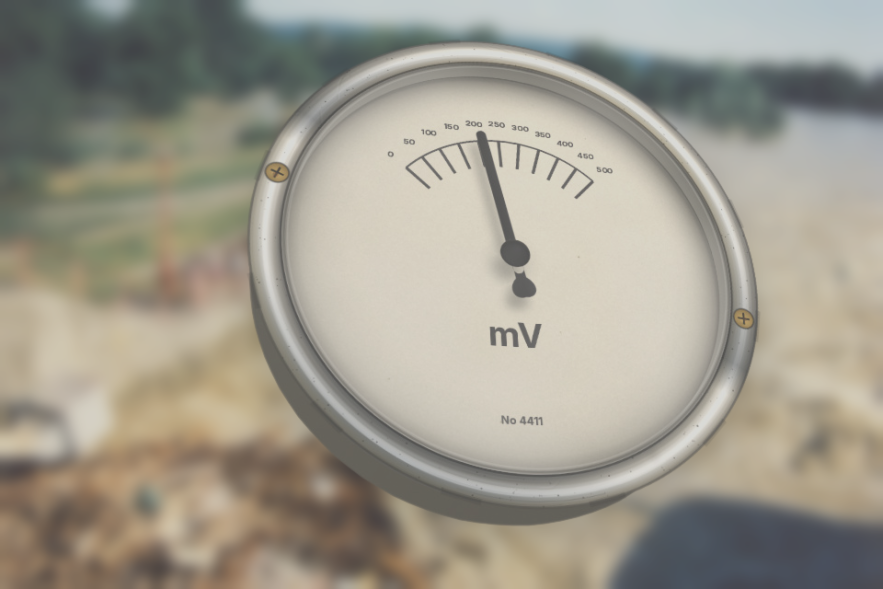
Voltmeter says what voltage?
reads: 200 mV
